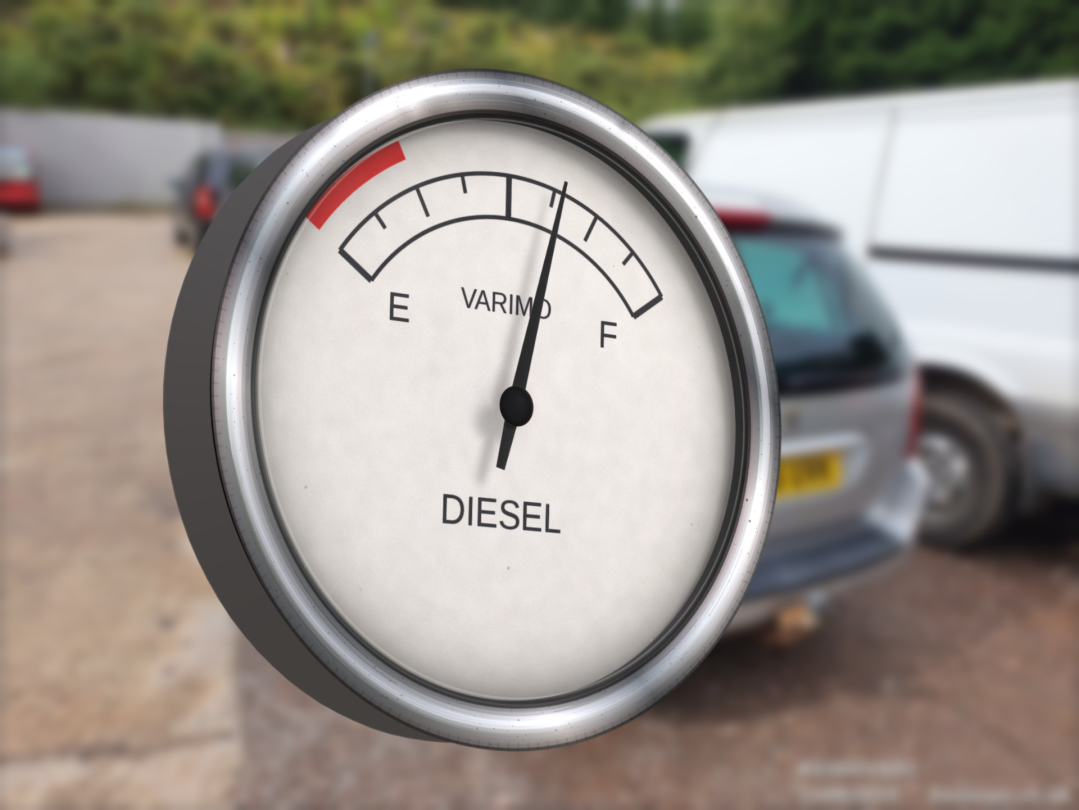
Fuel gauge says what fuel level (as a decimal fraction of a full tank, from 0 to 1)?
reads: 0.625
